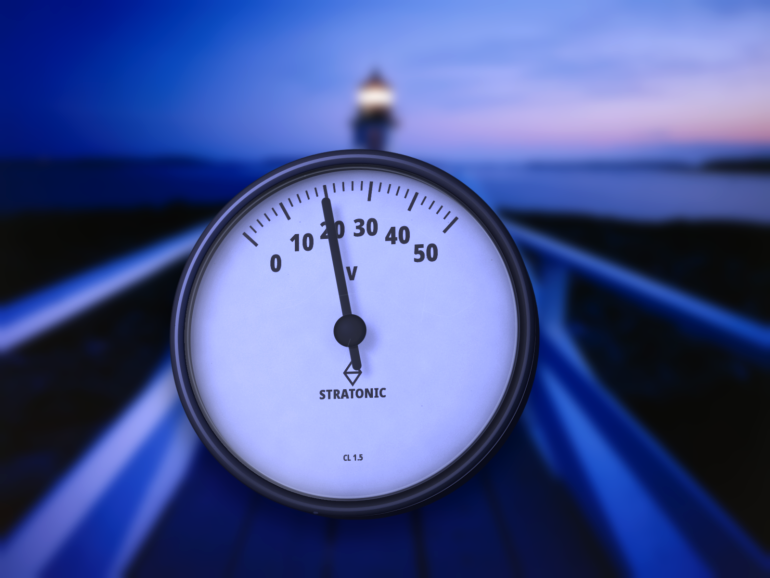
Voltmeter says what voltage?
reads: 20 V
